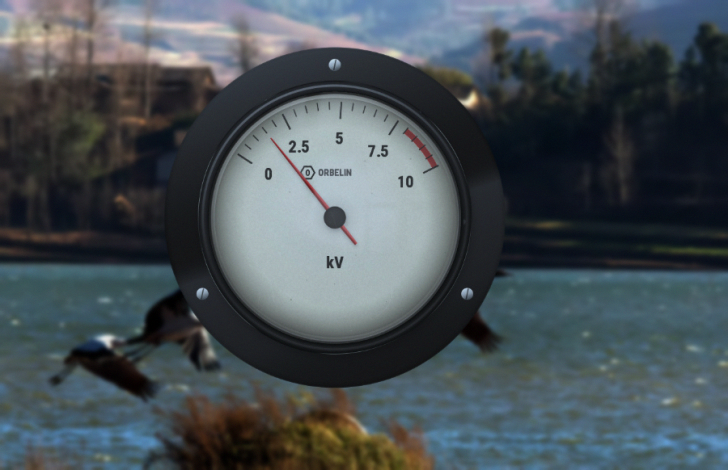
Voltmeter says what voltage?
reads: 1.5 kV
